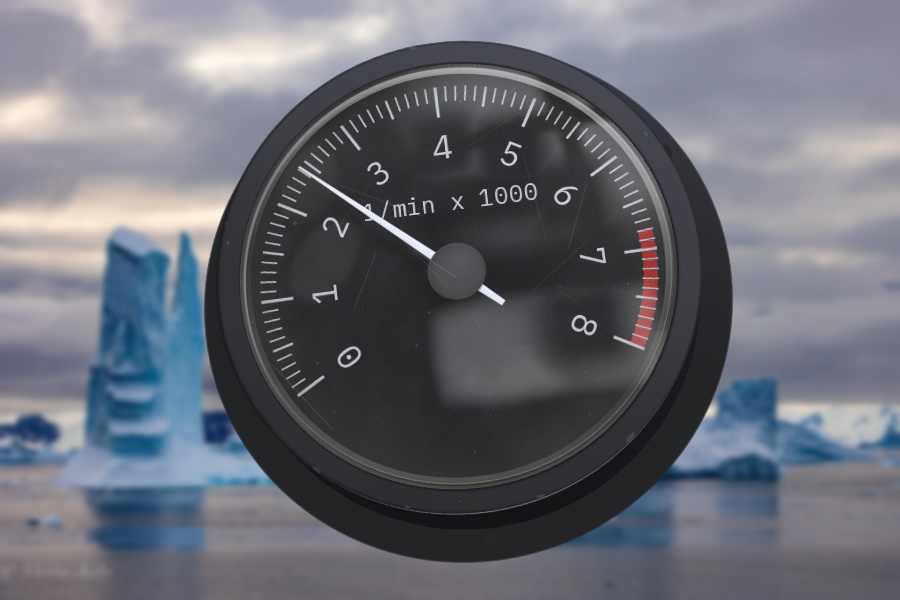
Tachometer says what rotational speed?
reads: 2400 rpm
